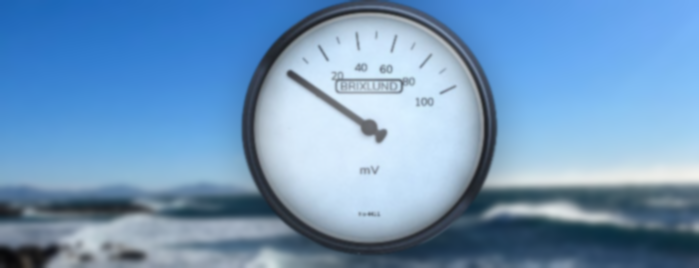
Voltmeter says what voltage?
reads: 0 mV
